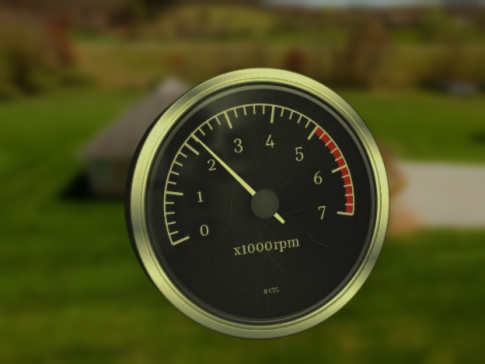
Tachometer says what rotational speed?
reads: 2200 rpm
